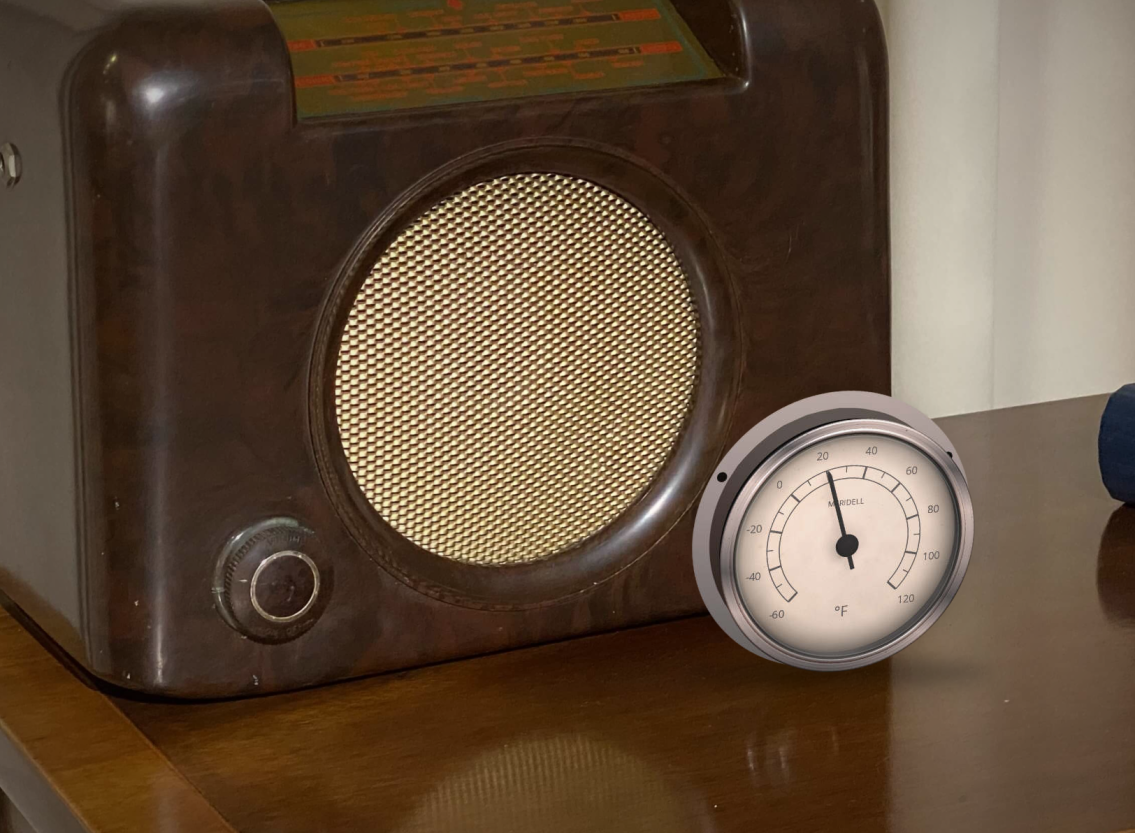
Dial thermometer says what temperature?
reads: 20 °F
